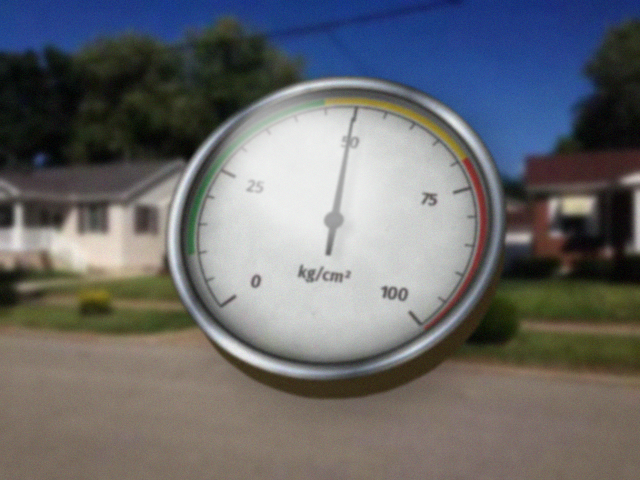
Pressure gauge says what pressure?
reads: 50 kg/cm²
